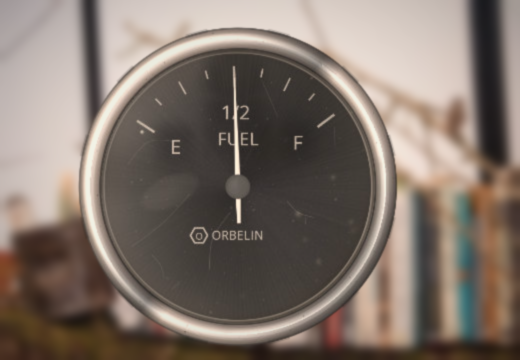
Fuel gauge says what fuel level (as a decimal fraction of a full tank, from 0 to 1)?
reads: 0.5
